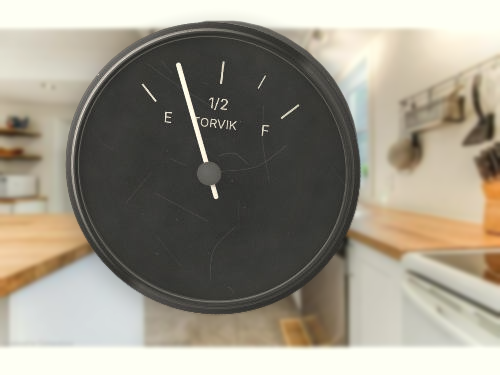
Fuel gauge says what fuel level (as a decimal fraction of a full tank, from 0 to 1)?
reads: 0.25
